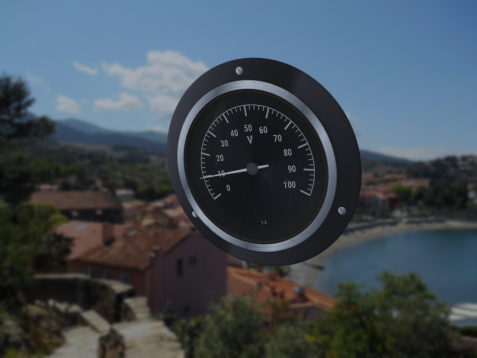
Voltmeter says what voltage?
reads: 10 V
